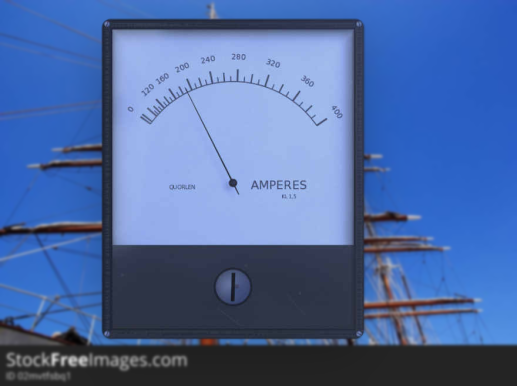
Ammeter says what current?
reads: 190 A
